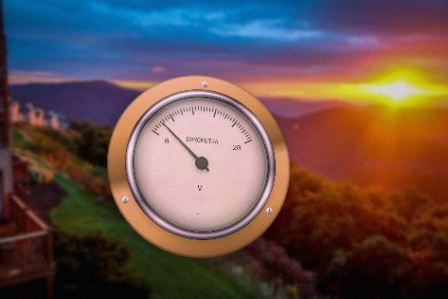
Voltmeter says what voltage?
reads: 2 V
